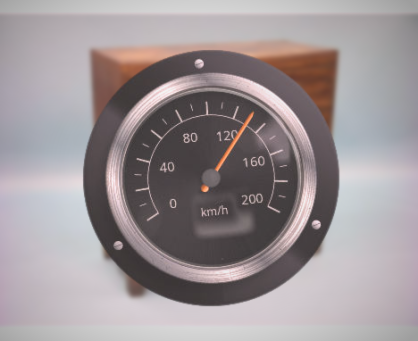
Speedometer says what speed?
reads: 130 km/h
